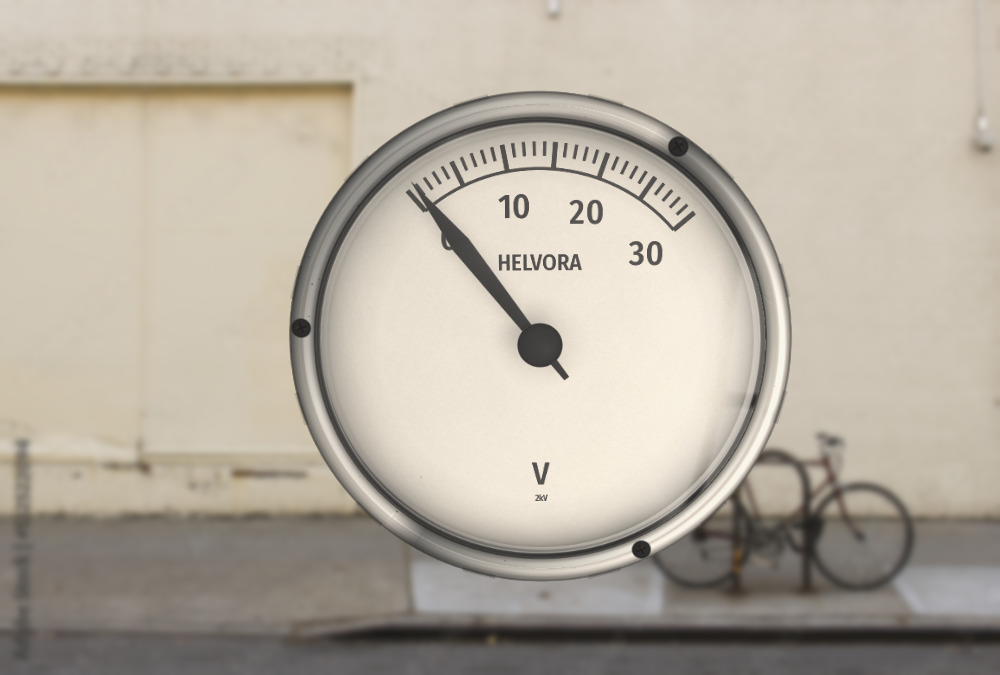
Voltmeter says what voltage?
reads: 1 V
